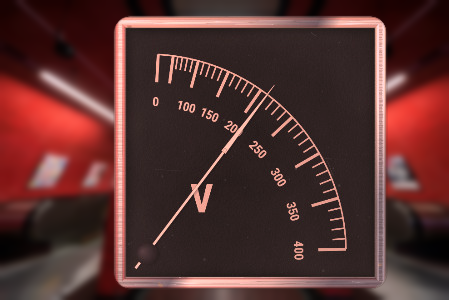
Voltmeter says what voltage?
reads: 210 V
